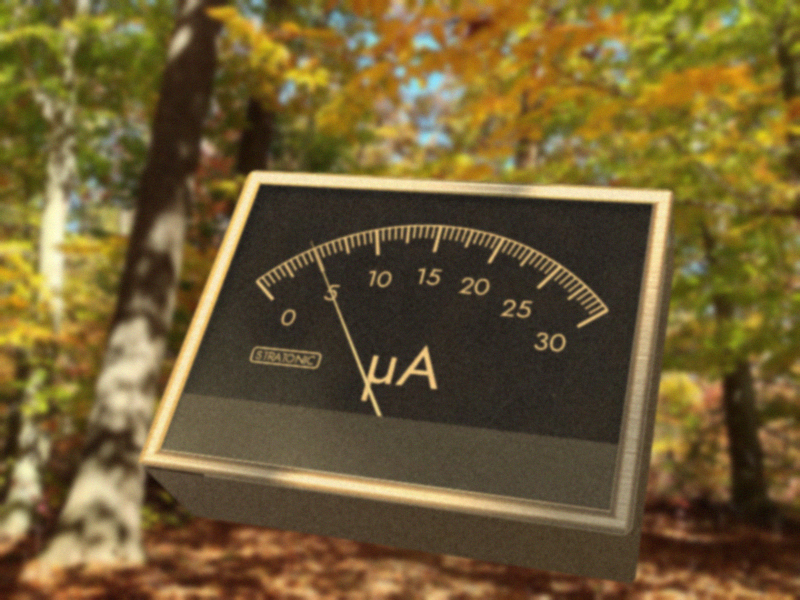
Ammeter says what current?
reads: 5 µA
